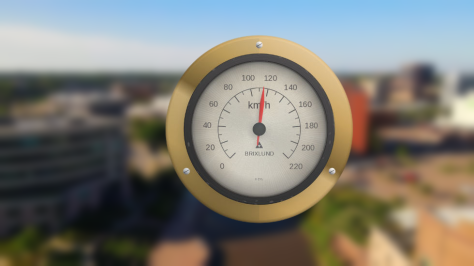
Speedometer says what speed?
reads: 115 km/h
